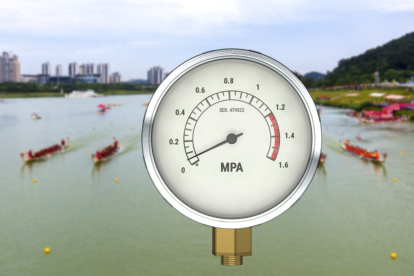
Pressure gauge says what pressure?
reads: 0.05 MPa
